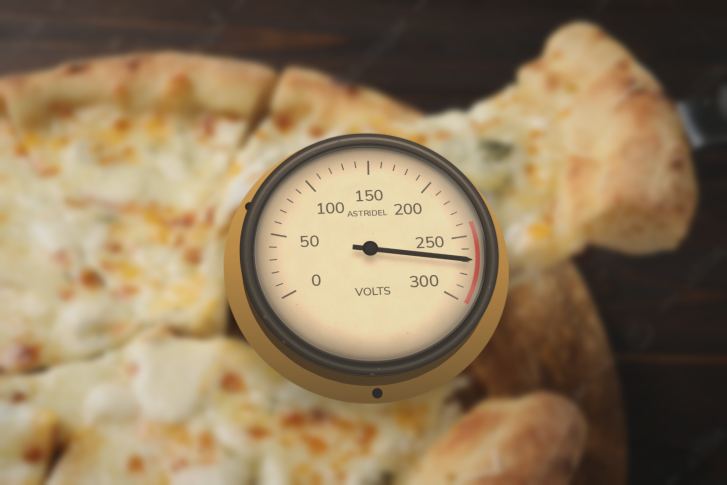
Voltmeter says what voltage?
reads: 270 V
